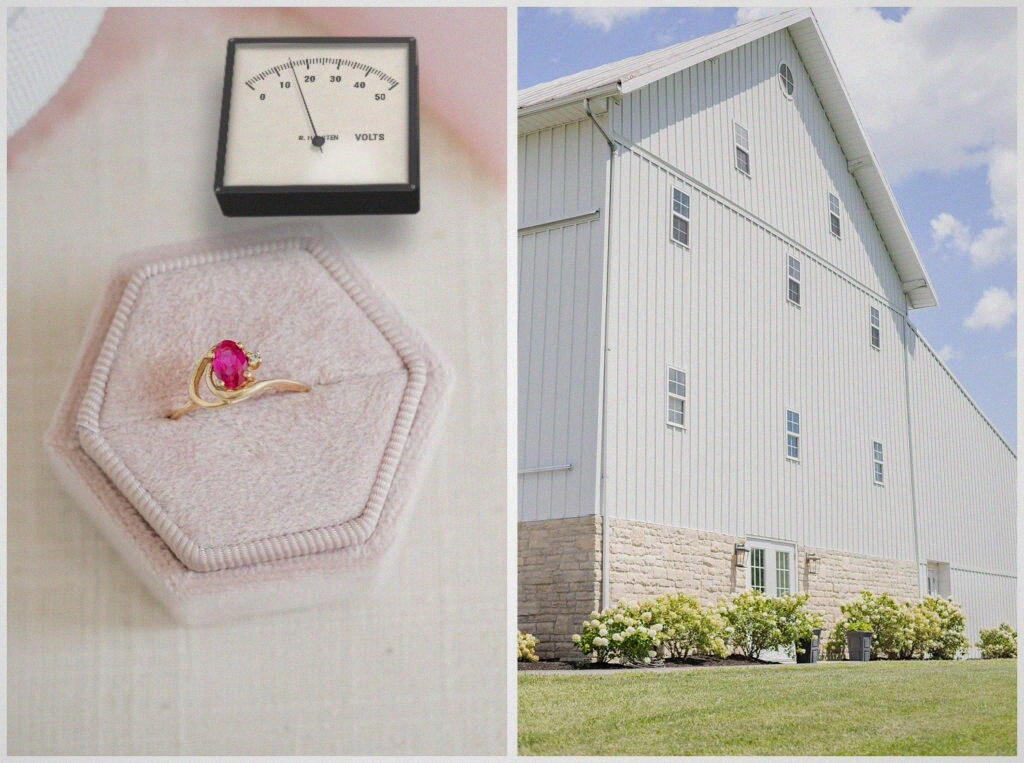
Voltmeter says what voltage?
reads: 15 V
